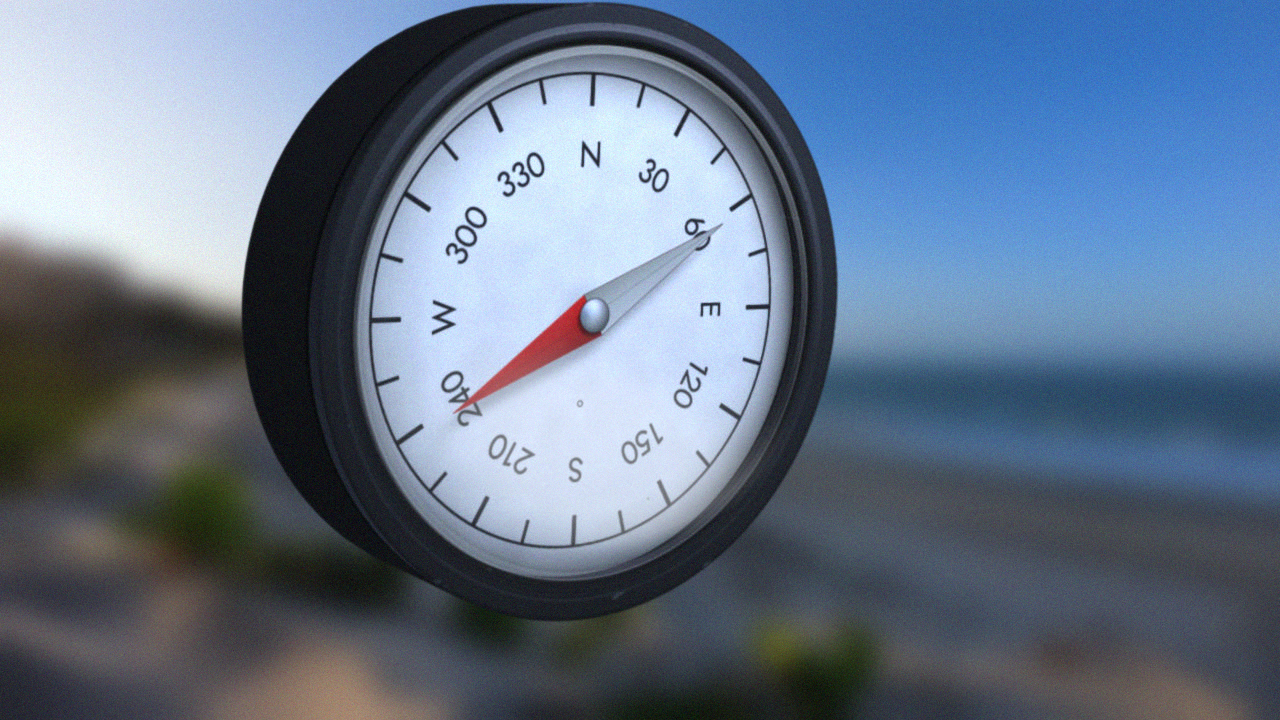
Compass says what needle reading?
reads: 240 °
